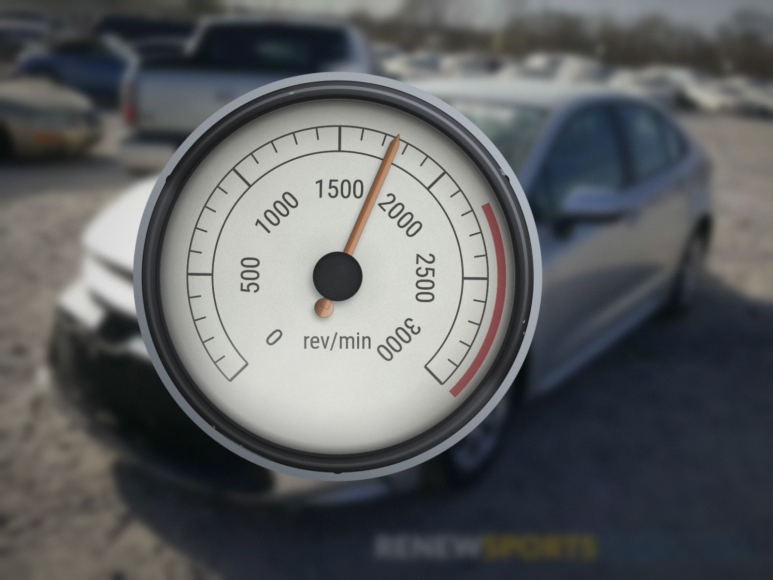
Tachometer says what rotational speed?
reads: 1750 rpm
